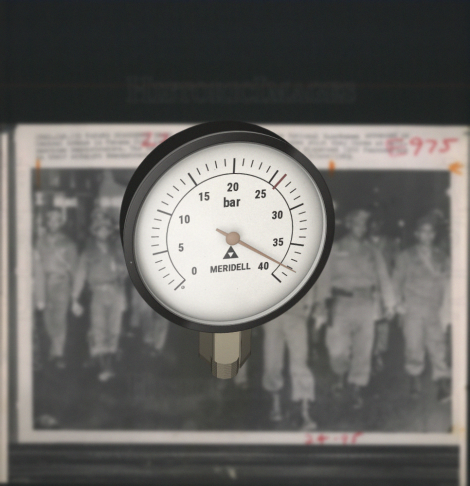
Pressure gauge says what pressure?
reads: 38 bar
